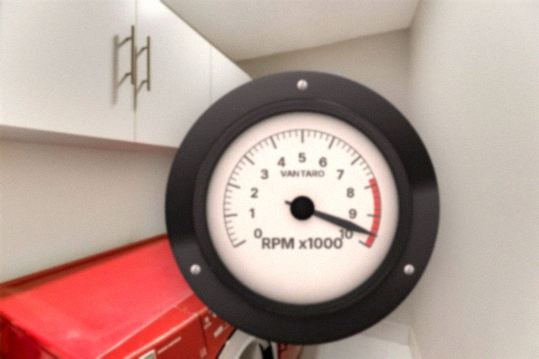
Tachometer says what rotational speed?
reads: 9600 rpm
